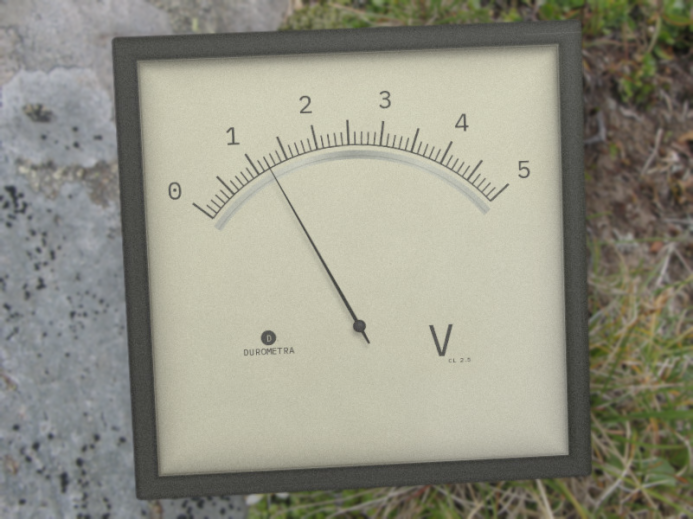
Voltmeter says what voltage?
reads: 1.2 V
